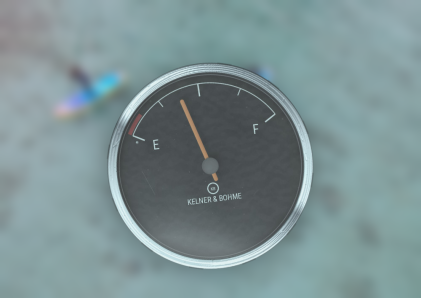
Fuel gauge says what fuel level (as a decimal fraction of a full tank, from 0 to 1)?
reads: 0.375
